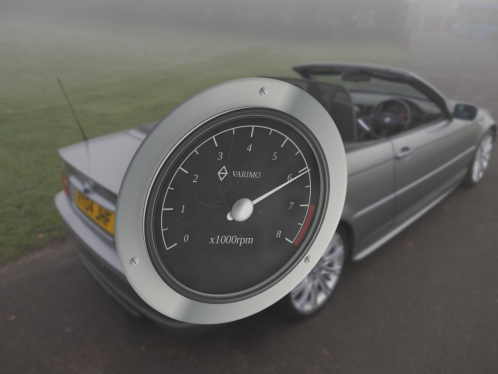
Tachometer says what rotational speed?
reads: 6000 rpm
